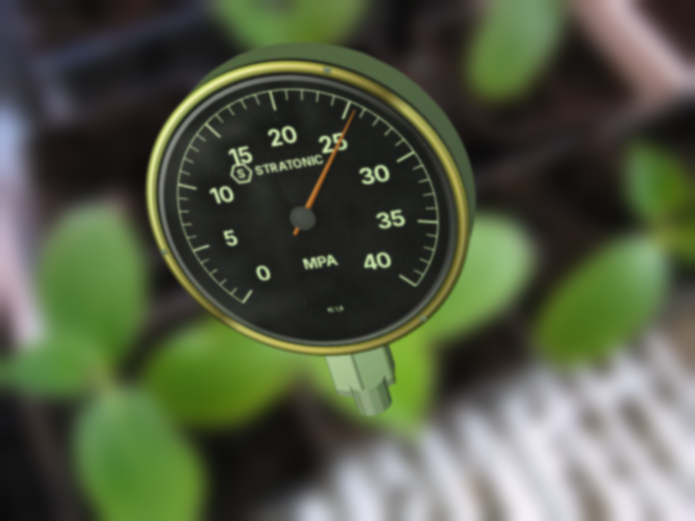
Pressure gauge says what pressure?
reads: 25.5 MPa
